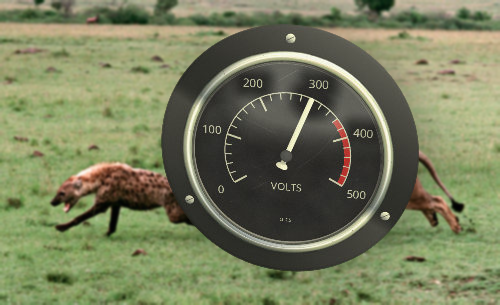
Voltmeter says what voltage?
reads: 300 V
